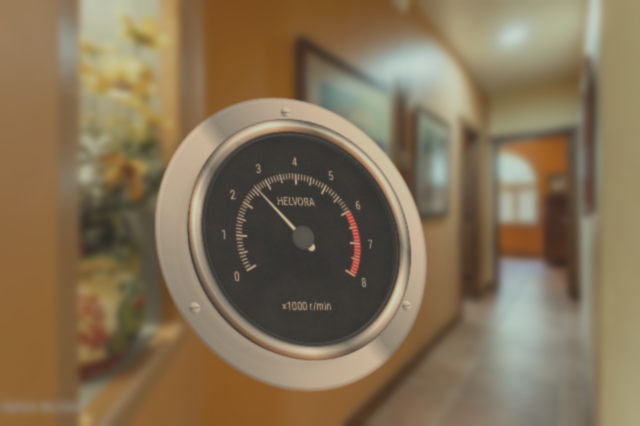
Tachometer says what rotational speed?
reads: 2500 rpm
